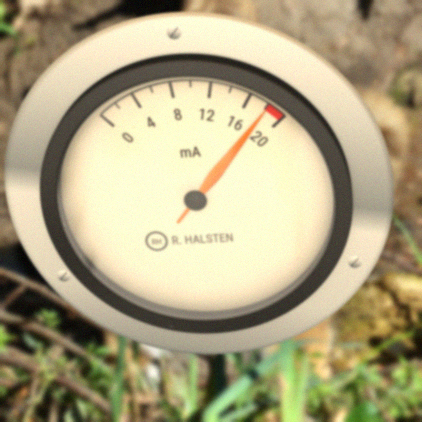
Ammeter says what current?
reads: 18 mA
